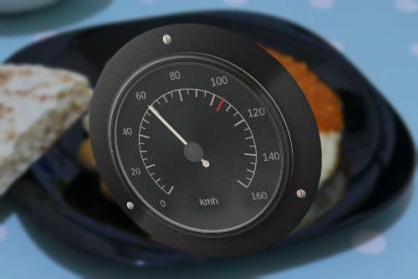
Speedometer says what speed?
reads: 60 km/h
